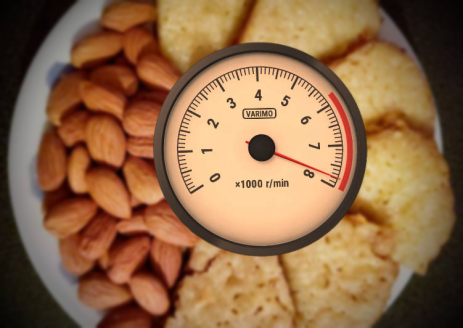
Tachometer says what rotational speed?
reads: 7800 rpm
